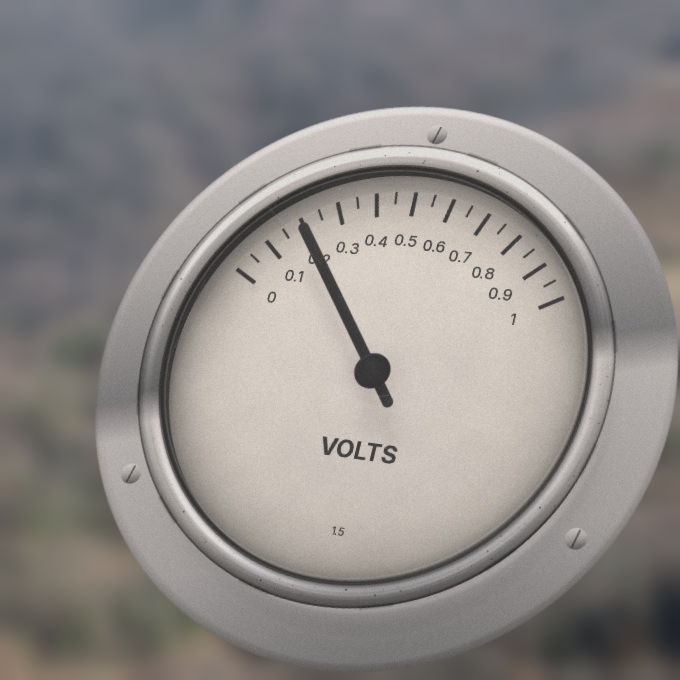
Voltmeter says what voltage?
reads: 0.2 V
